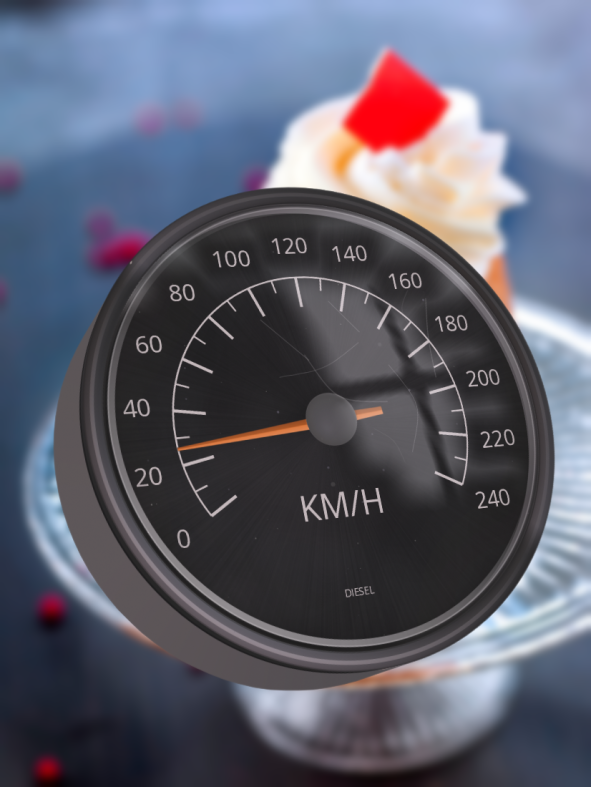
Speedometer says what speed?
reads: 25 km/h
